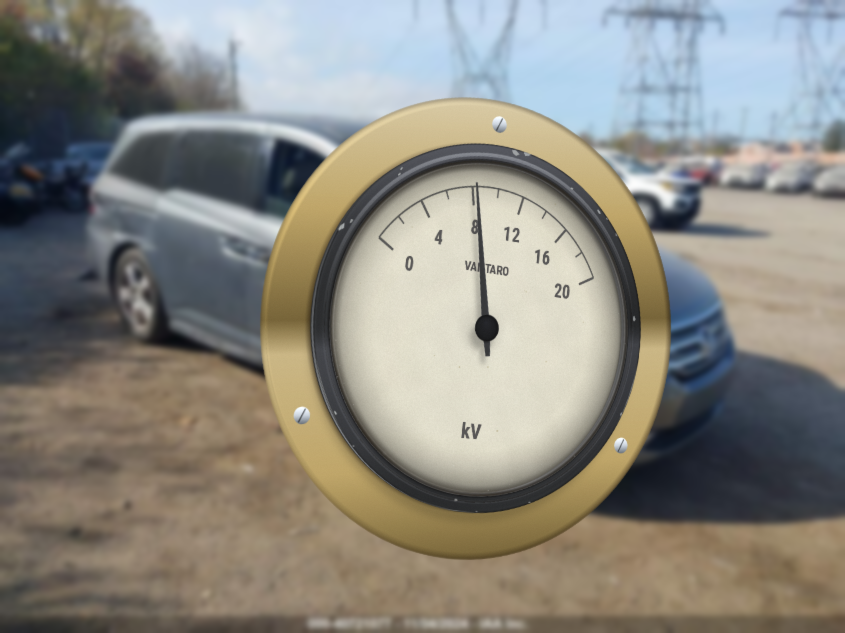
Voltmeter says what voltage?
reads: 8 kV
